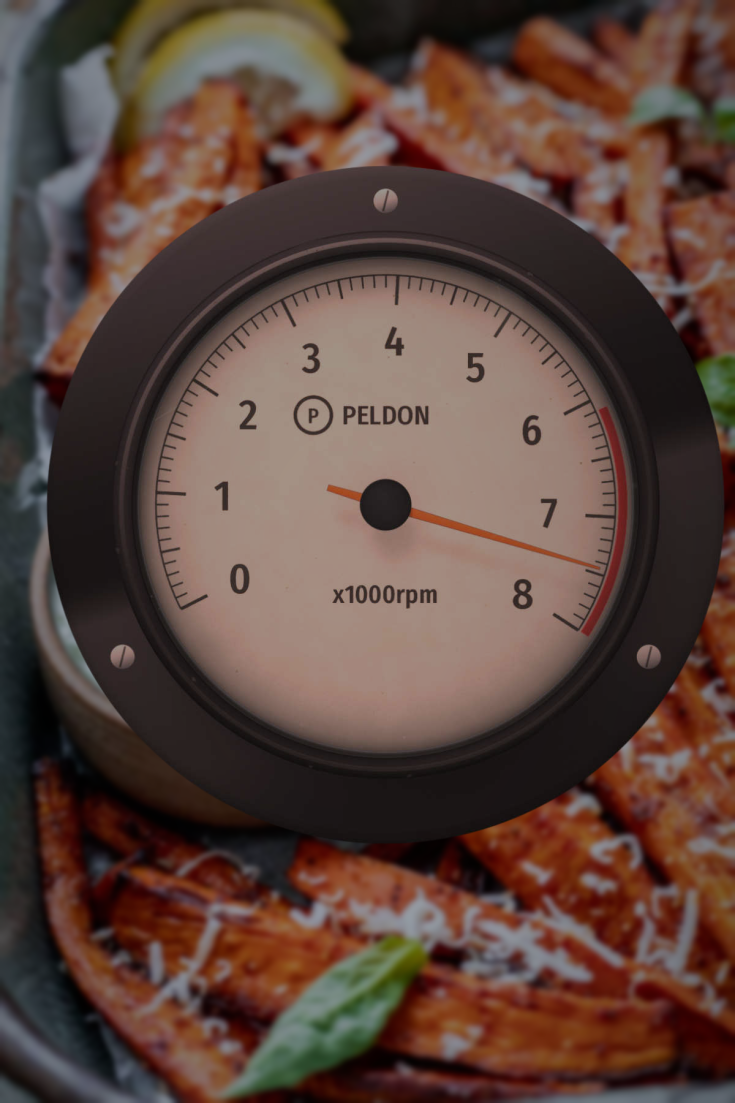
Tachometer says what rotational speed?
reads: 7450 rpm
